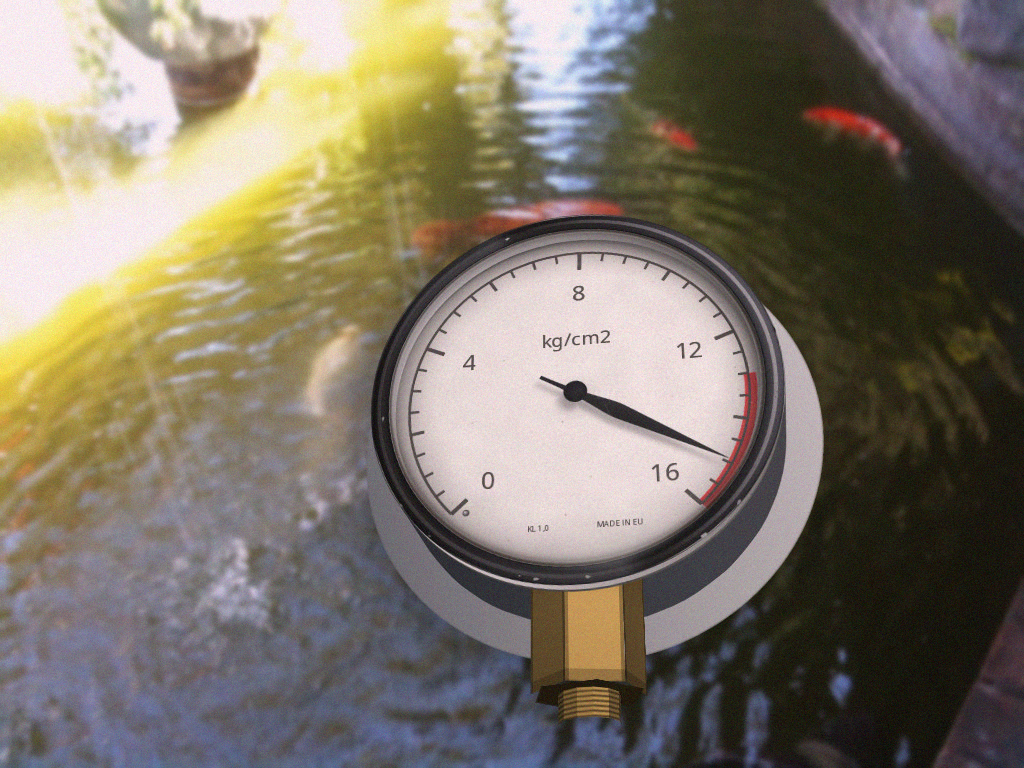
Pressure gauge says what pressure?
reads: 15 kg/cm²
